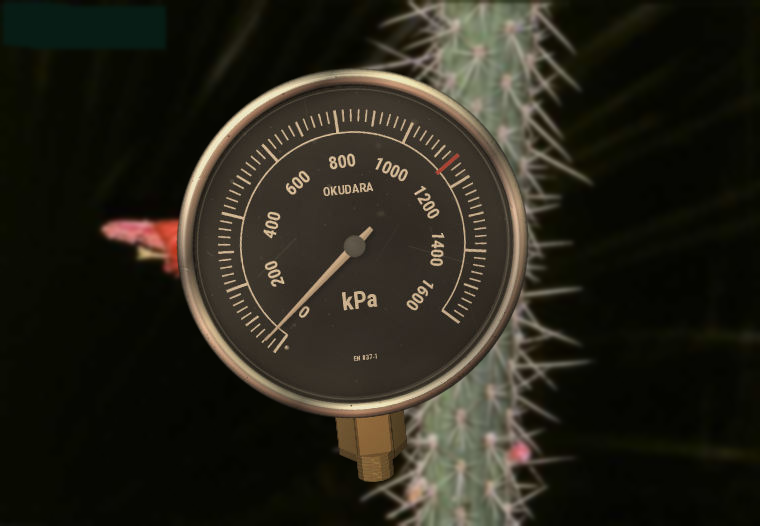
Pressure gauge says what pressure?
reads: 40 kPa
